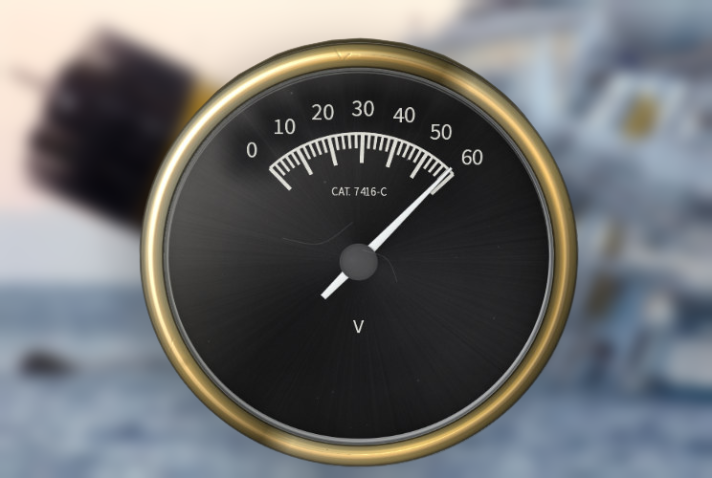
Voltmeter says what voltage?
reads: 58 V
